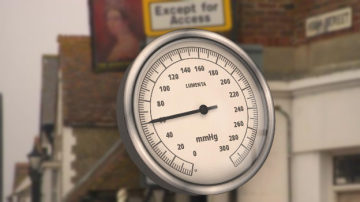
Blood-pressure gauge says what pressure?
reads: 60 mmHg
